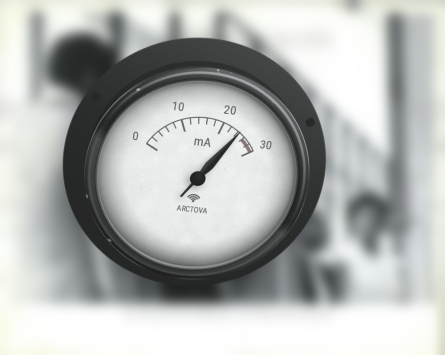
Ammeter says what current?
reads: 24 mA
